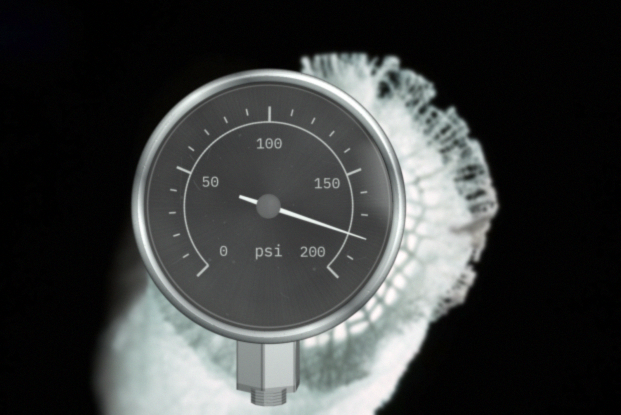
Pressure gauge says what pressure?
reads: 180 psi
